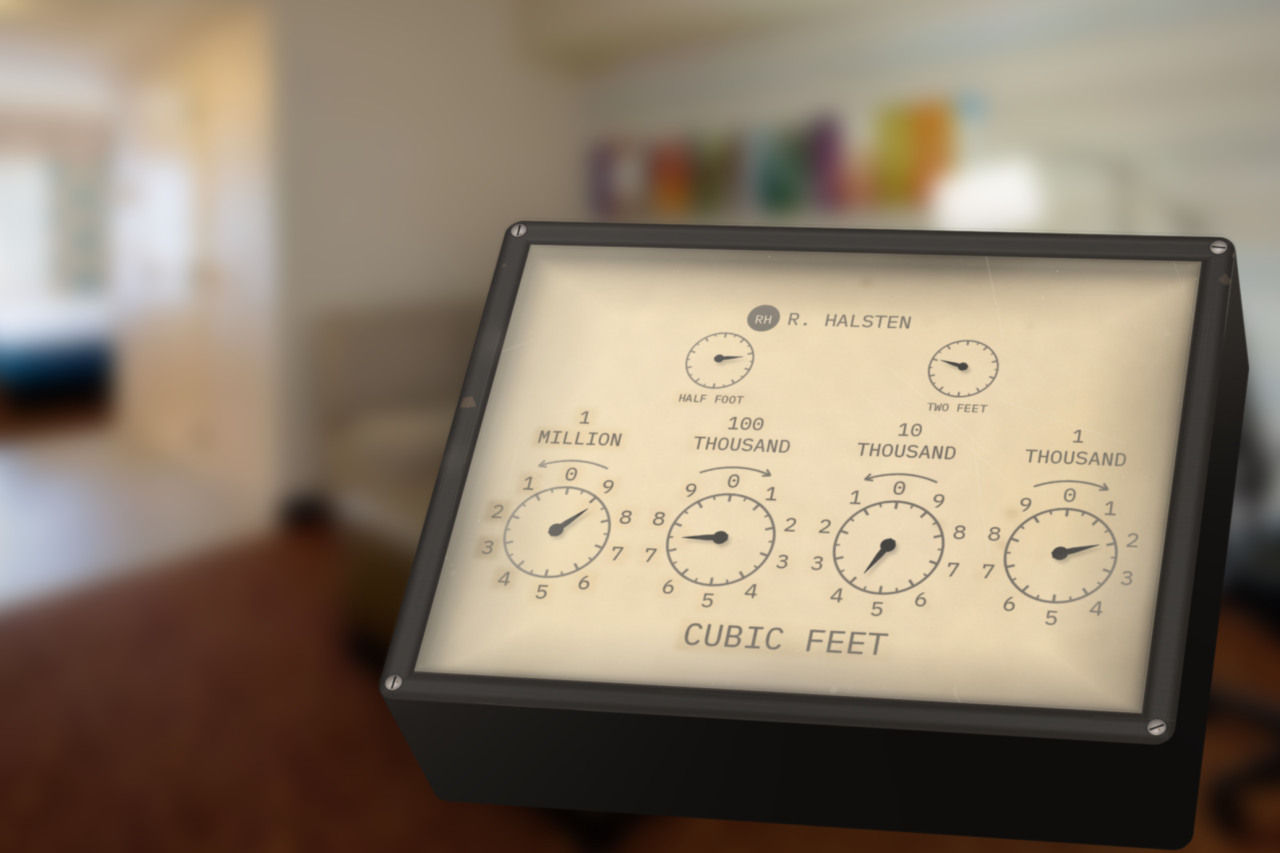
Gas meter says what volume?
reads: 874200 ft³
